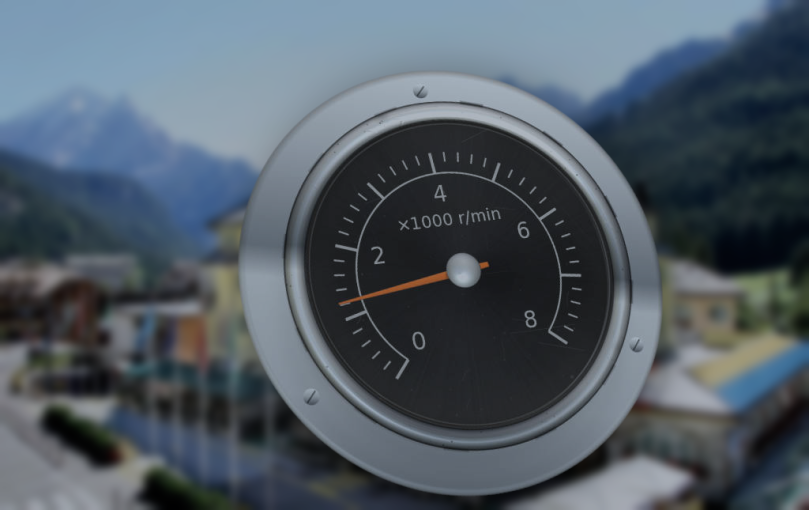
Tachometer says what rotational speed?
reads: 1200 rpm
